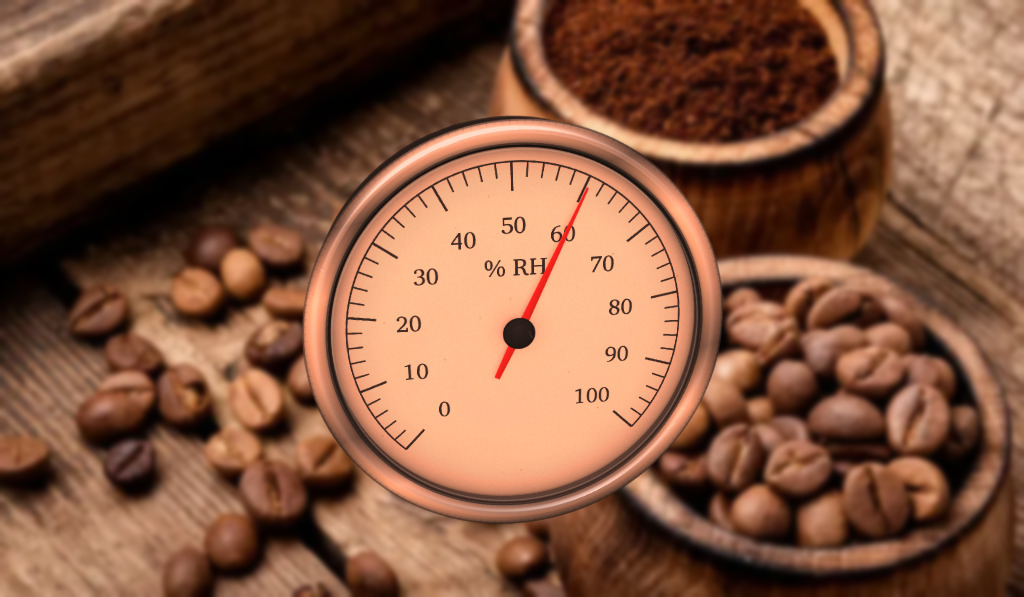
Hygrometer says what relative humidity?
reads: 60 %
